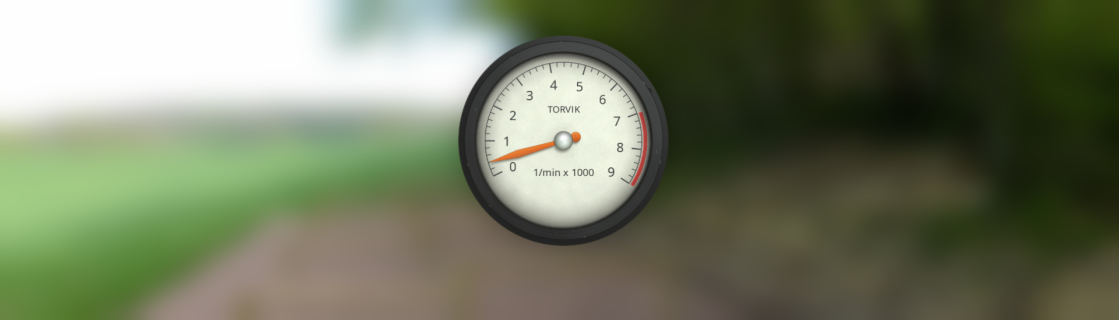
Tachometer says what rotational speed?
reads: 400 rpm
